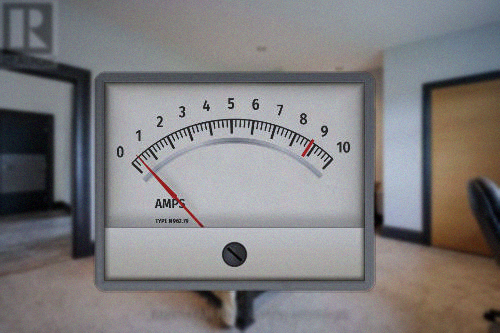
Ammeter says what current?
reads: 0.4 A
